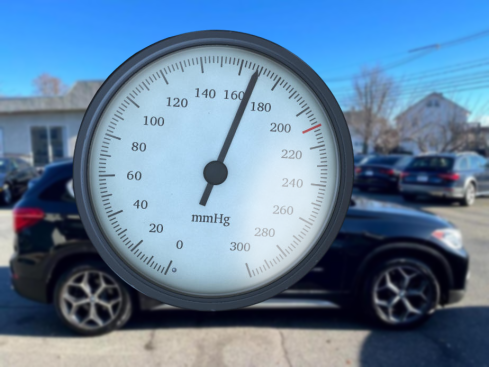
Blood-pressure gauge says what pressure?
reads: 168 mmHg
